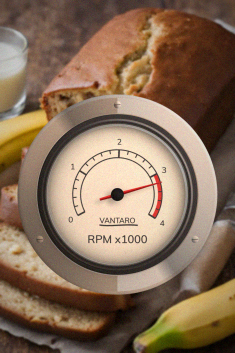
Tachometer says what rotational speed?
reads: 3200 rpm
